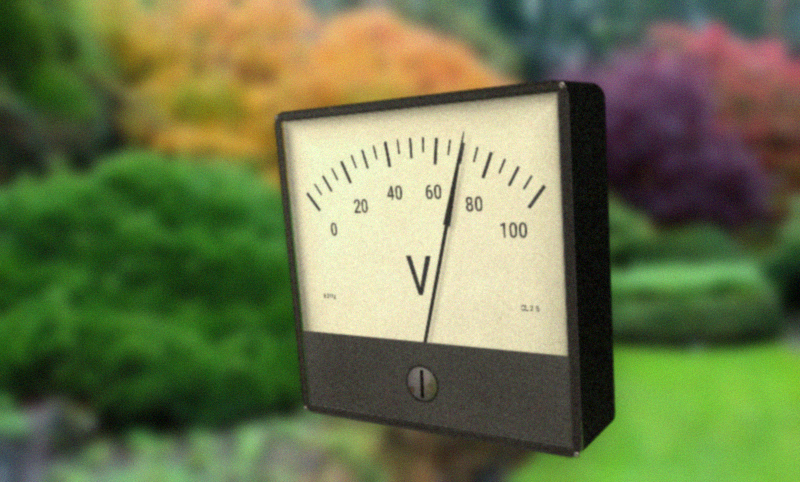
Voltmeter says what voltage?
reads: 70 V
